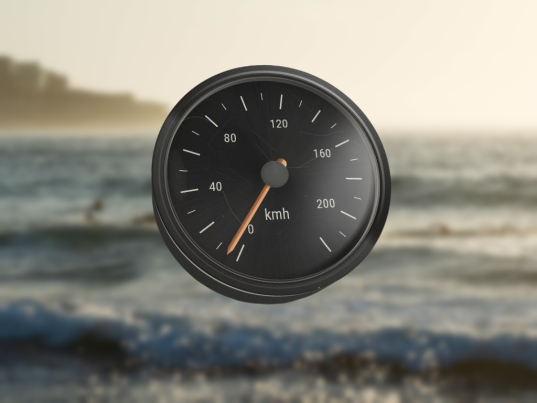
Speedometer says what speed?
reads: 5 km/h
